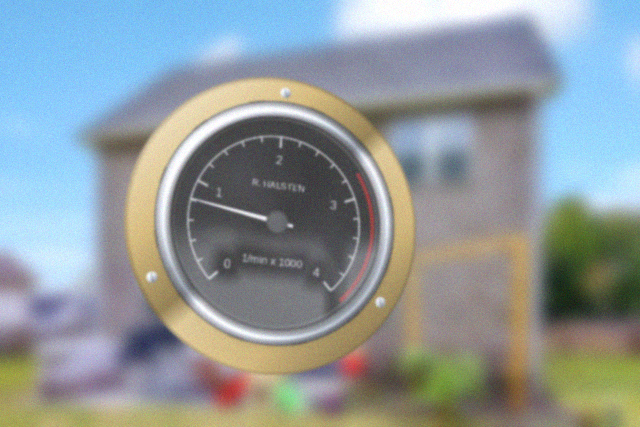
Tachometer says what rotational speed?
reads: 800 rpm
